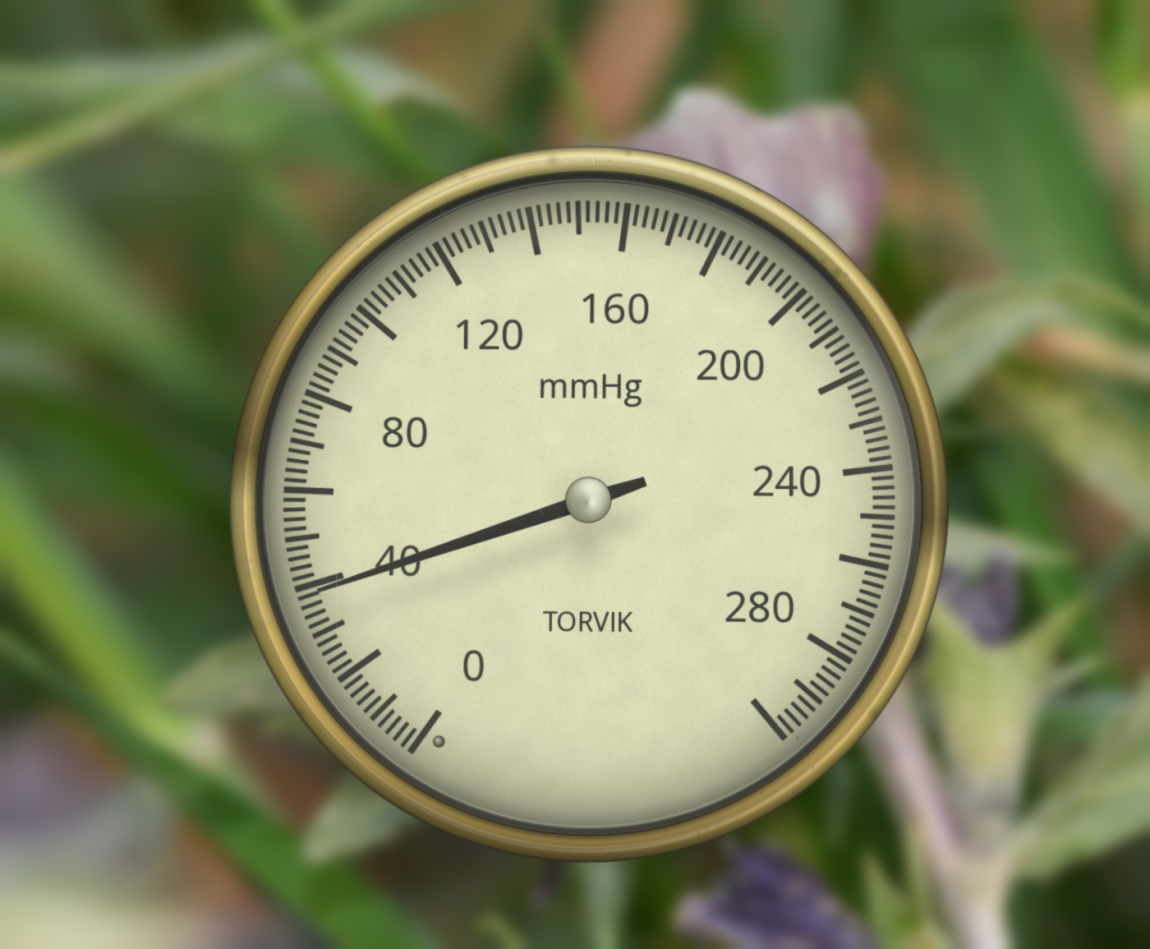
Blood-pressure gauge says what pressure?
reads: 38 mmHg
